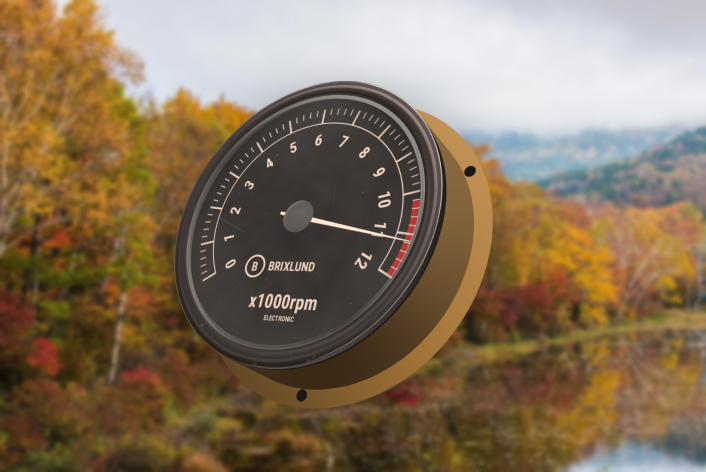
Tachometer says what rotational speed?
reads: 11200 rpm
